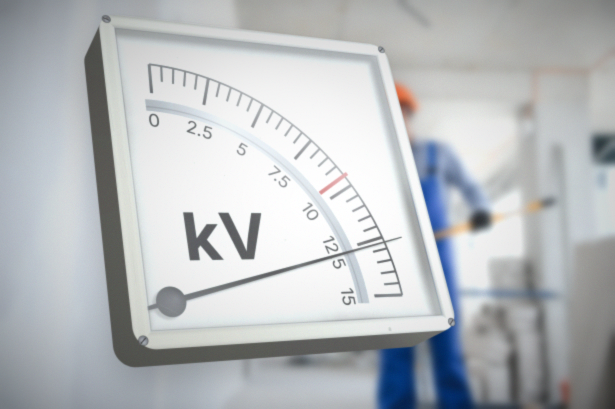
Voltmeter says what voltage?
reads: 12.75 kV
